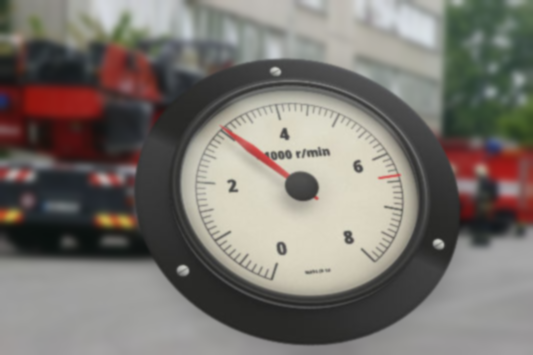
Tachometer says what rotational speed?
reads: 3000 rpm
